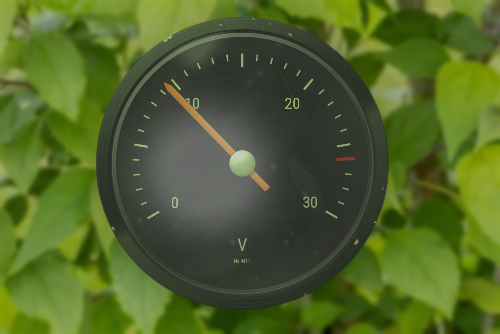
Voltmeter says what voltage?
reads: 9.5 V
